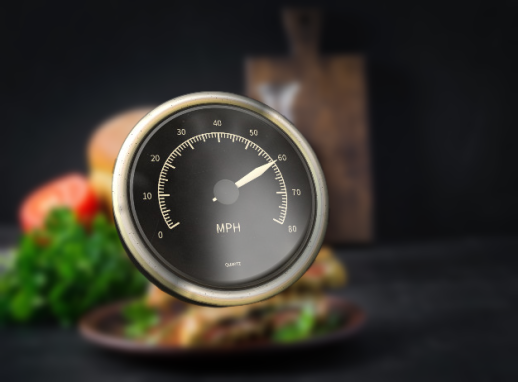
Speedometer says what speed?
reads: 60 mph
